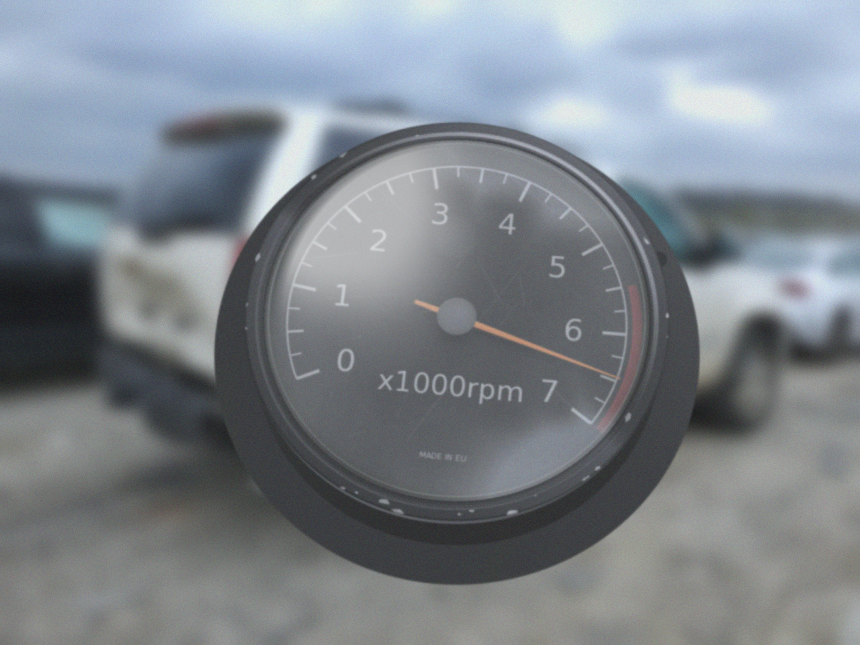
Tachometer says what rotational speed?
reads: 6500 rpm
